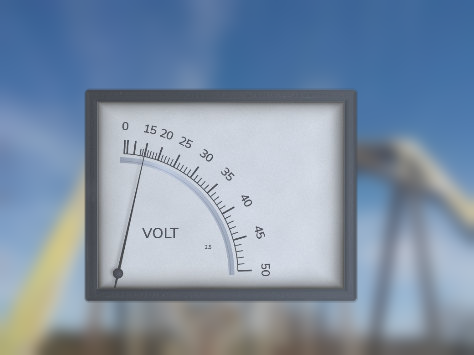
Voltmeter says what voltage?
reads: 15 V
